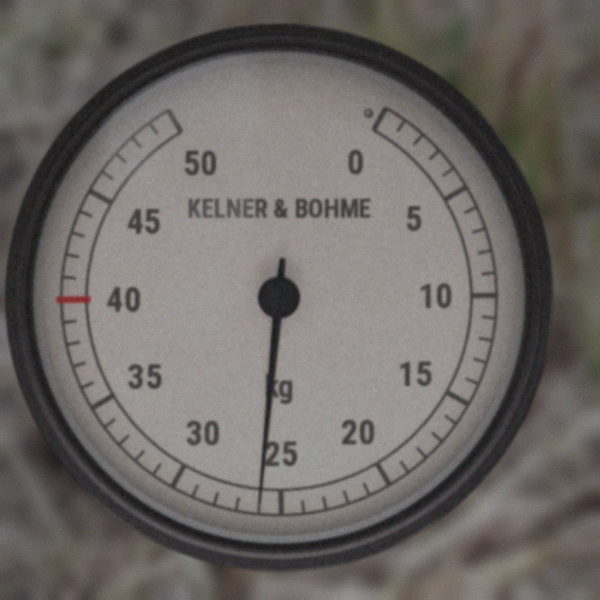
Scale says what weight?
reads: 26 kg
